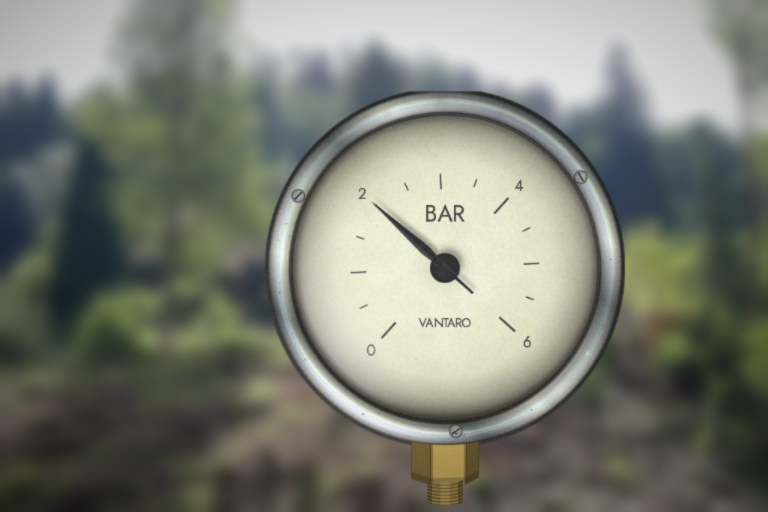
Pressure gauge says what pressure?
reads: 2 bar
